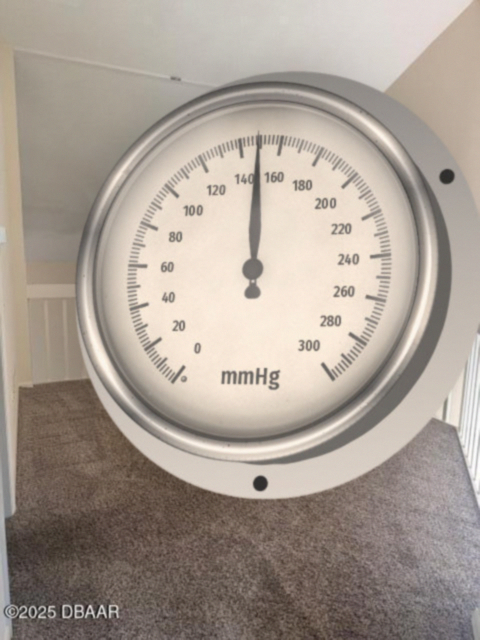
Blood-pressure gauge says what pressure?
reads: 150 mmHg
